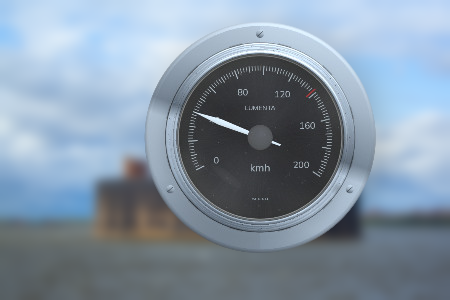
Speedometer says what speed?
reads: 40 km/h
